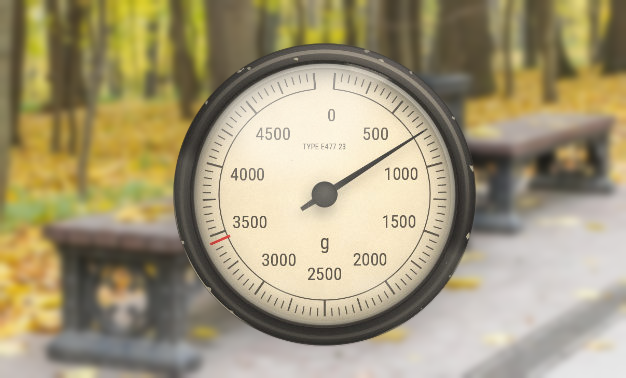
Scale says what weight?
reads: 750 g
